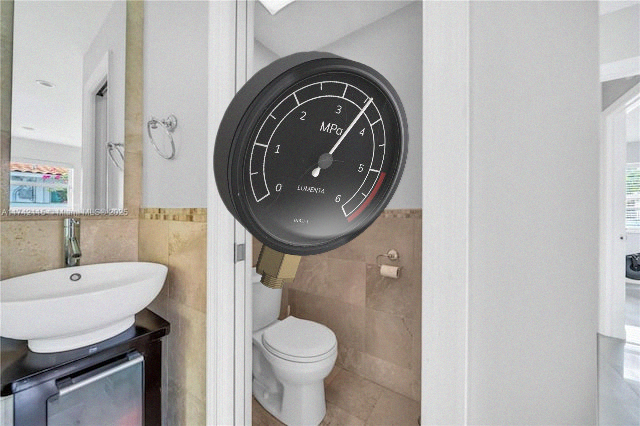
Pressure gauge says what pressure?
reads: 3.5 MPa
